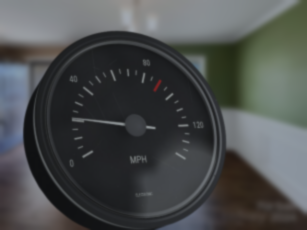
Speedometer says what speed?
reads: 20 mph
